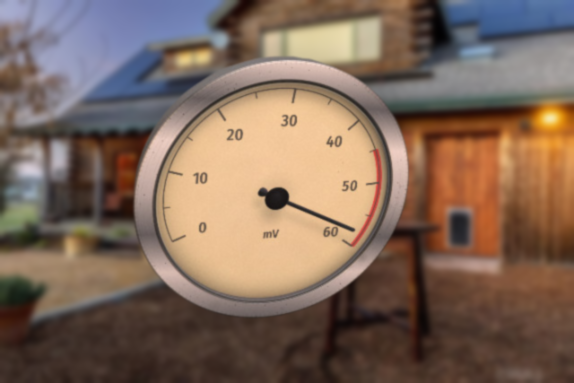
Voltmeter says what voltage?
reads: 57.5 mV
